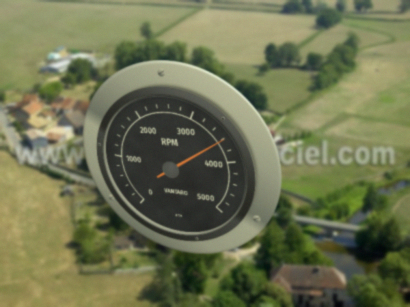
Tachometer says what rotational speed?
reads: 3600 rpm
